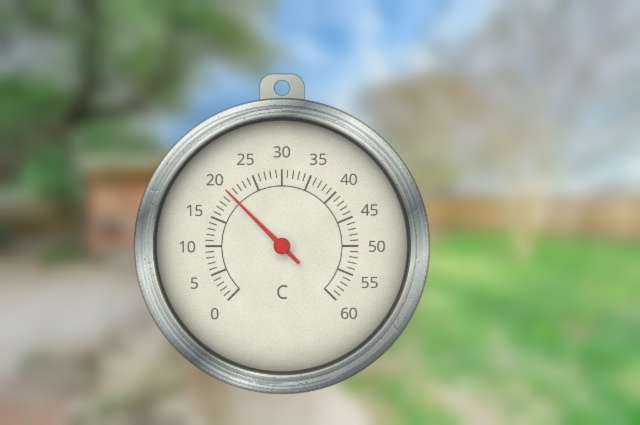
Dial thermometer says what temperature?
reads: 20 °C
